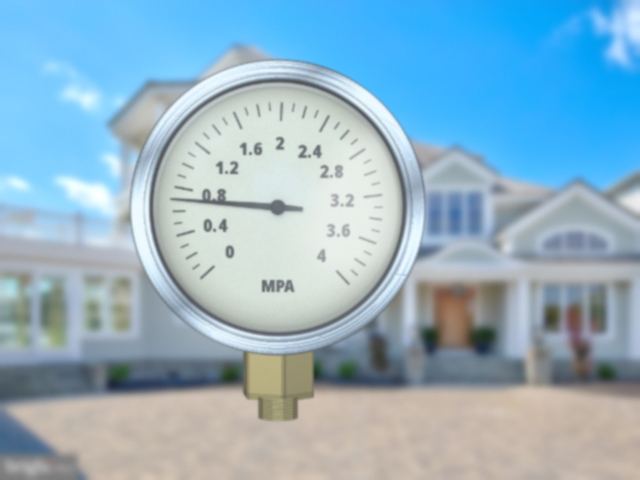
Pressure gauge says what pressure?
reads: 0.7 MPa
